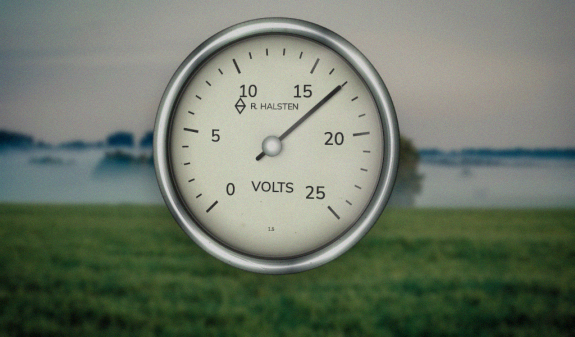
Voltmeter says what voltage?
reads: 17 V
